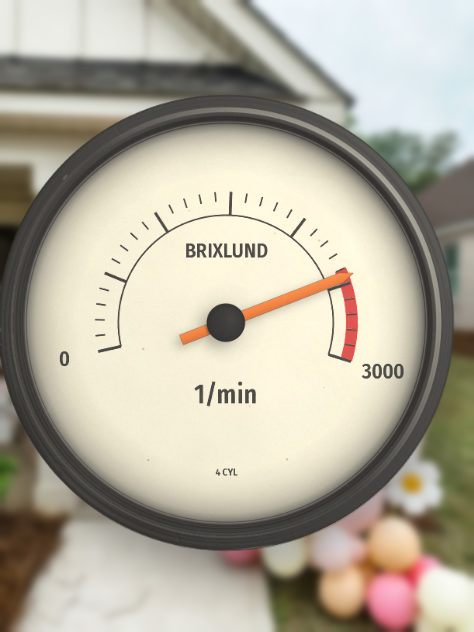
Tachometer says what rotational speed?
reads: 2450 rpm
